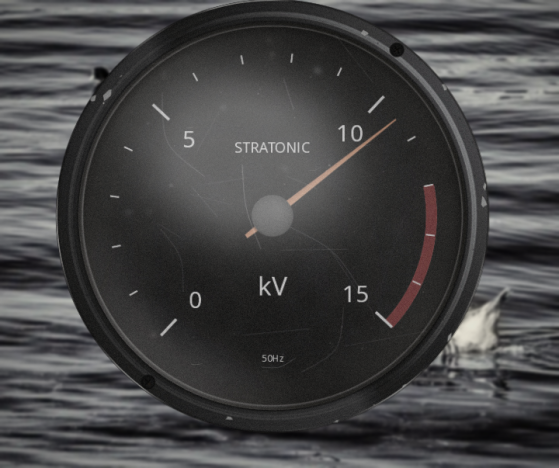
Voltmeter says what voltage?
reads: 10.5 kV
